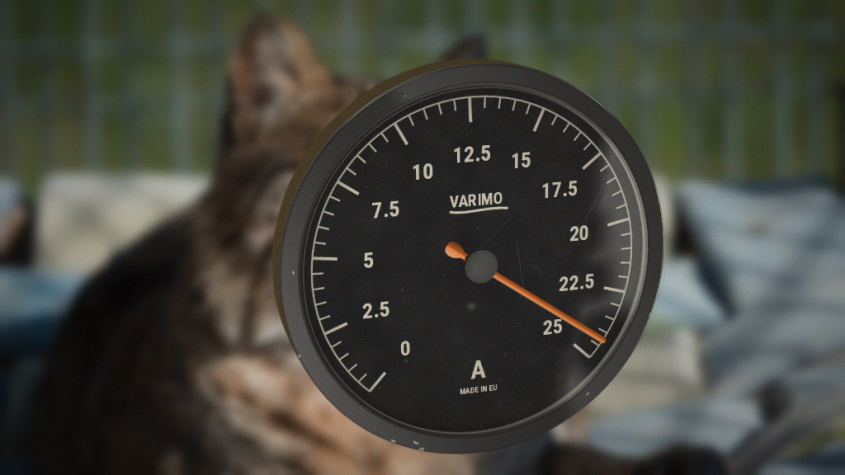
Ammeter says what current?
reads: 24.25 A
